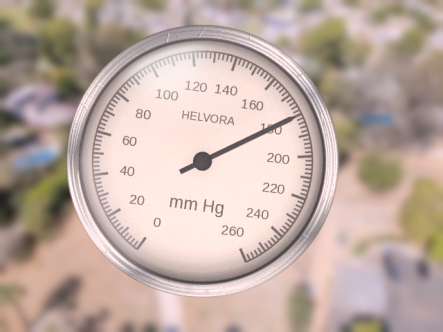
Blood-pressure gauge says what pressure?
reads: 180 mmHg
